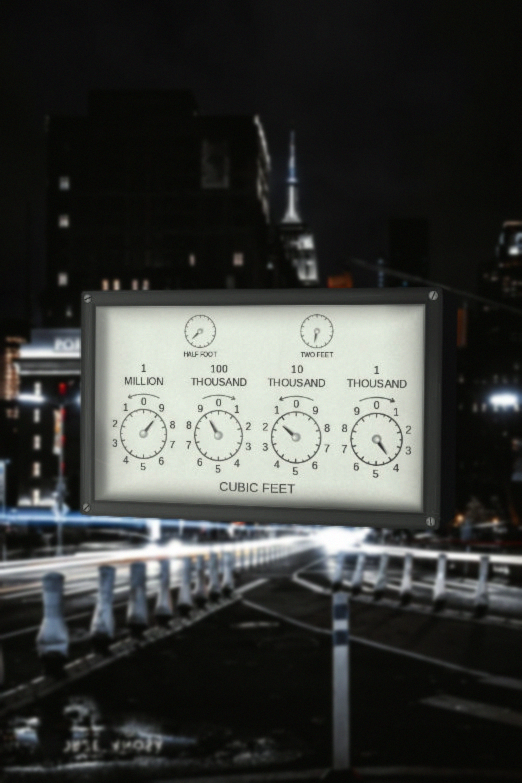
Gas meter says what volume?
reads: 891400 ft³
